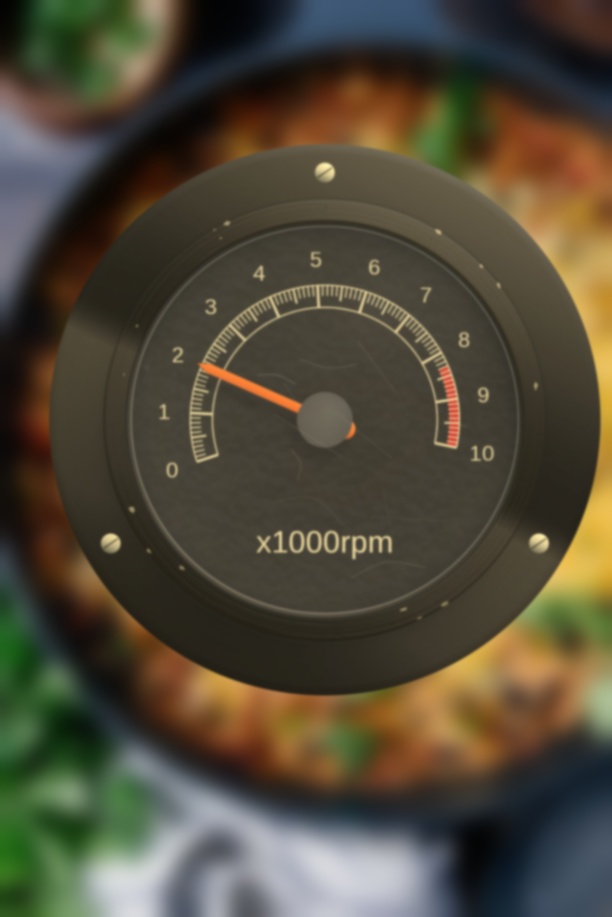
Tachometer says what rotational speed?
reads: 2000 rpm
